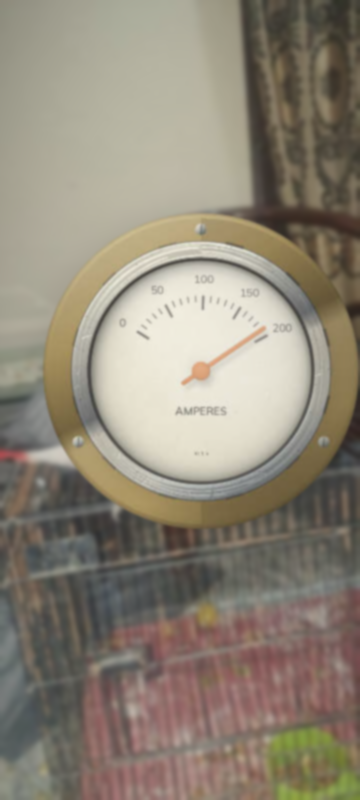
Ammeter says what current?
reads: 190 A
